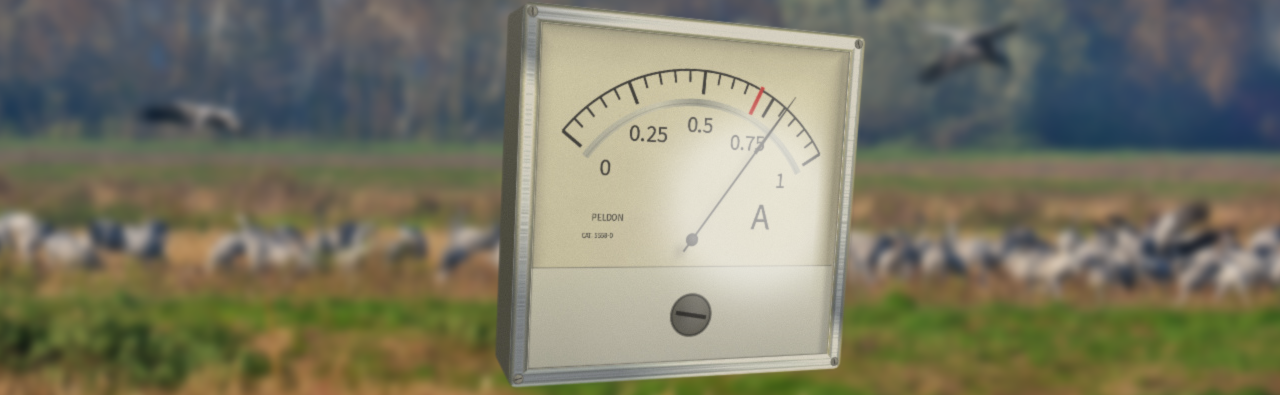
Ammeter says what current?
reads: 0.8 A
